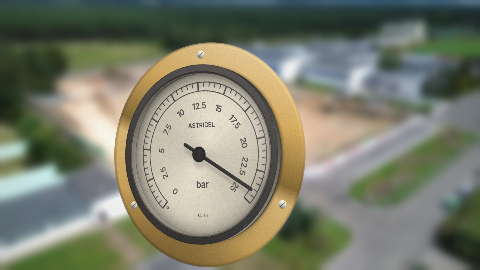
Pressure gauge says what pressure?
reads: 24 bar
